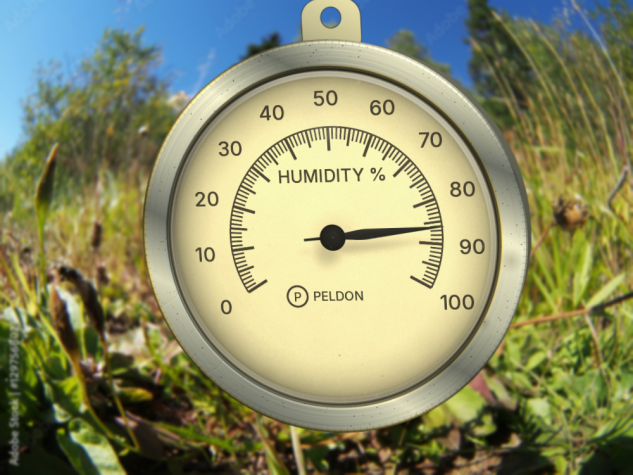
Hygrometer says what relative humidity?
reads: 86 %
